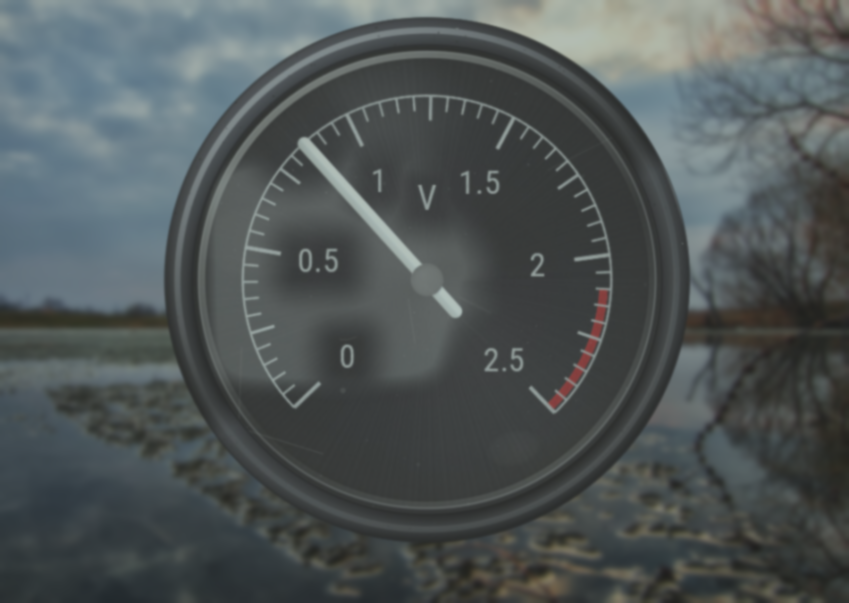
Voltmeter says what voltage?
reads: 0.85 V
